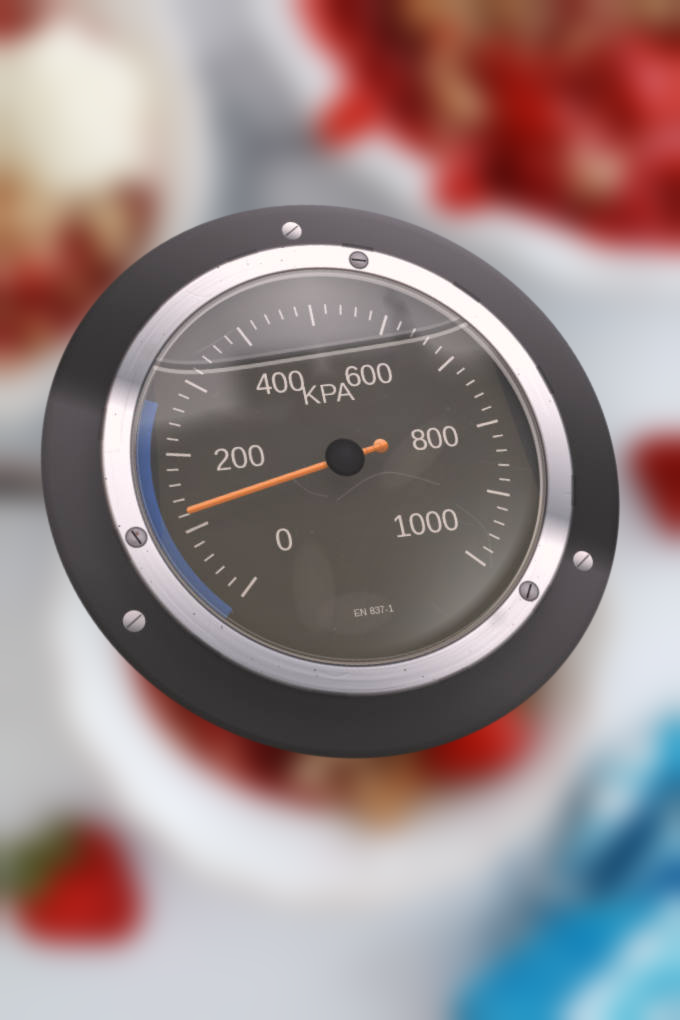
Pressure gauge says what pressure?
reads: 120 kPa
